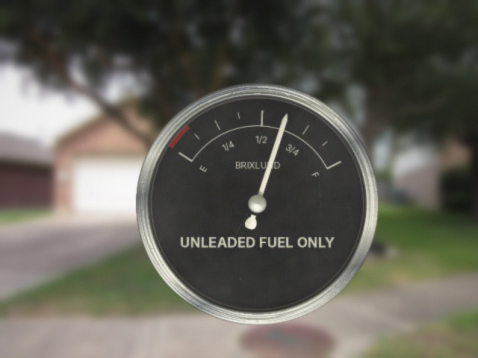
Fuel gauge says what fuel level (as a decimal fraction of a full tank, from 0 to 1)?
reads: 0.625
